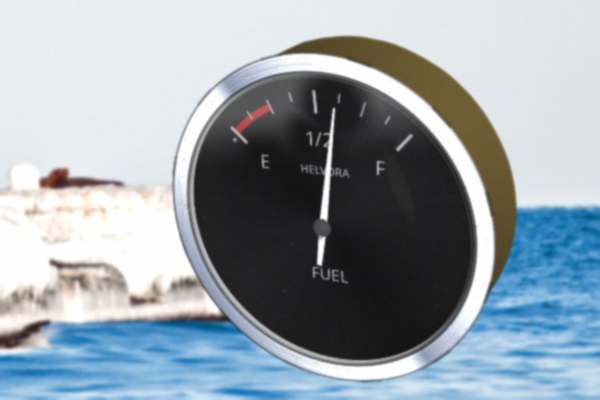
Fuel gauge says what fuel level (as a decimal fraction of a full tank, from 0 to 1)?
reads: 0.625
